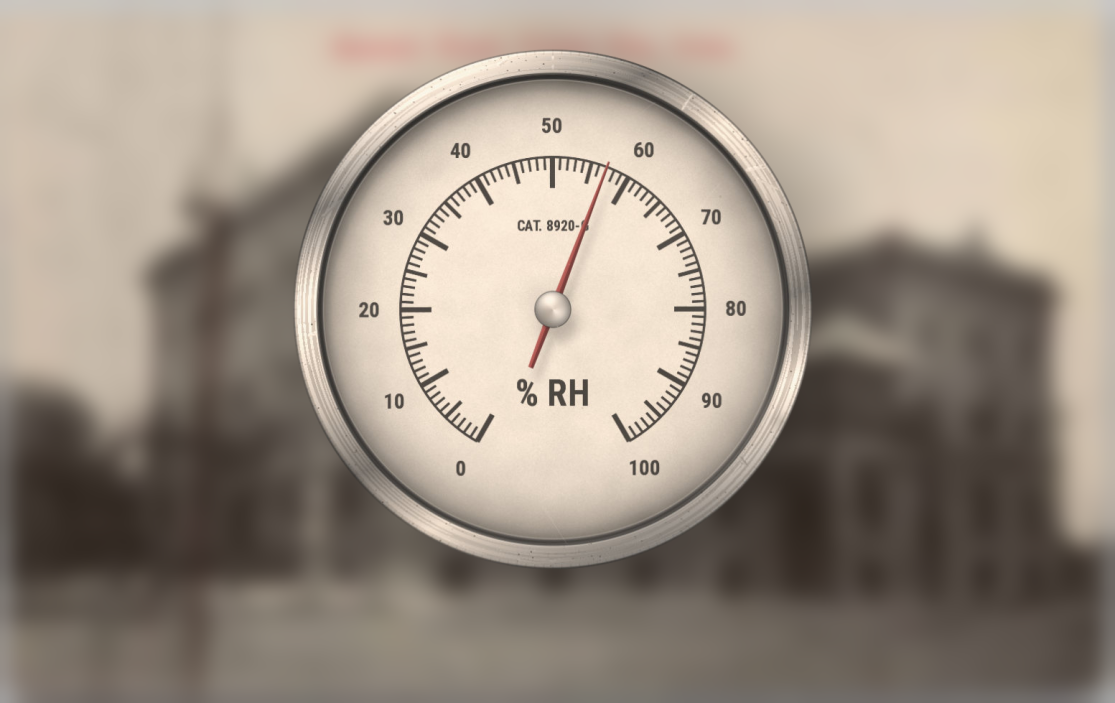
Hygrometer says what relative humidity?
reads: 57 %
